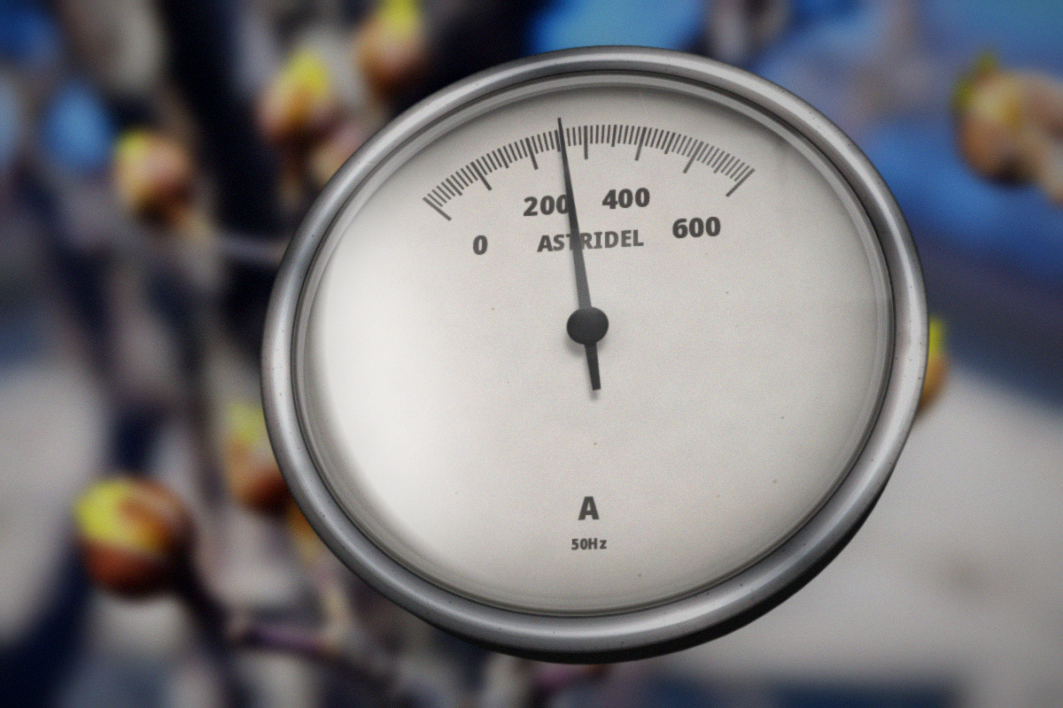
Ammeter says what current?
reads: 260 A
